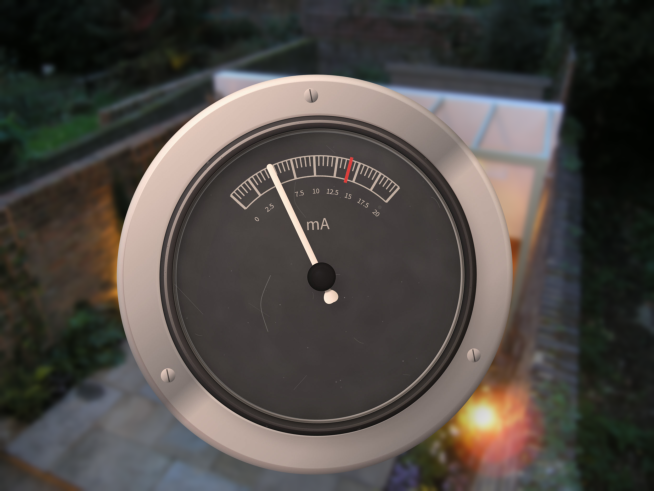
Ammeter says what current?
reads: 5 mA
